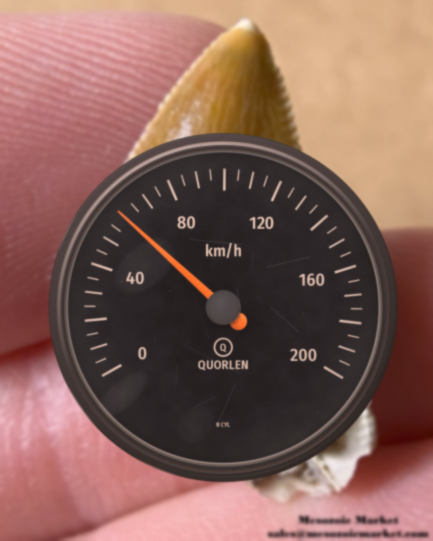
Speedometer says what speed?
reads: 60 km/h
